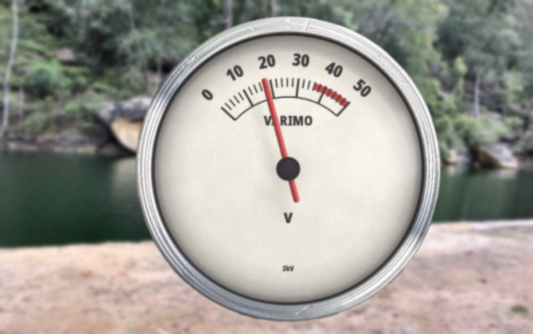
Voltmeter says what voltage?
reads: 18 V
